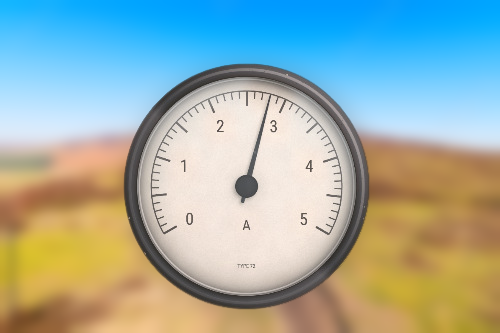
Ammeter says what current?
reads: 2.8 A
